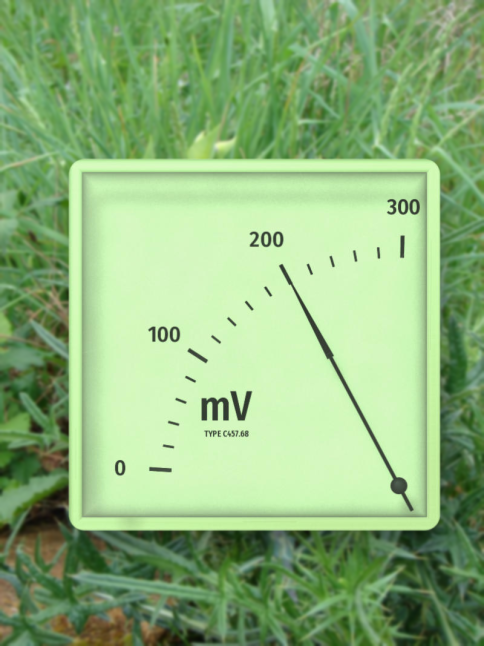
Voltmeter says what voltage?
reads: 200 mV
